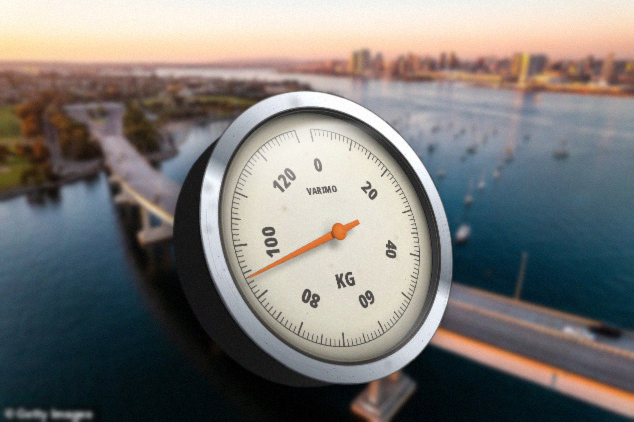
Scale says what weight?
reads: 94 kg
